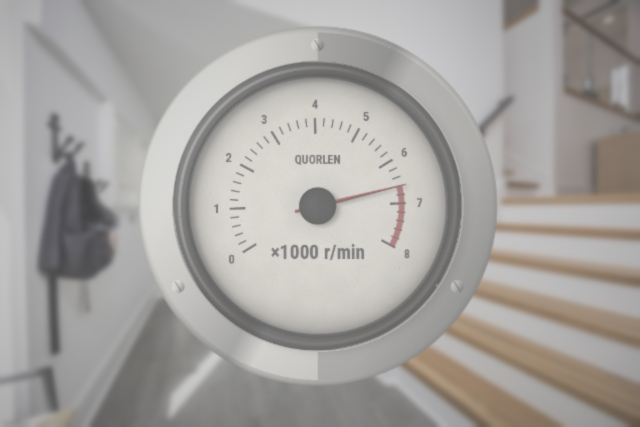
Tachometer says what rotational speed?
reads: 6600 rpm
